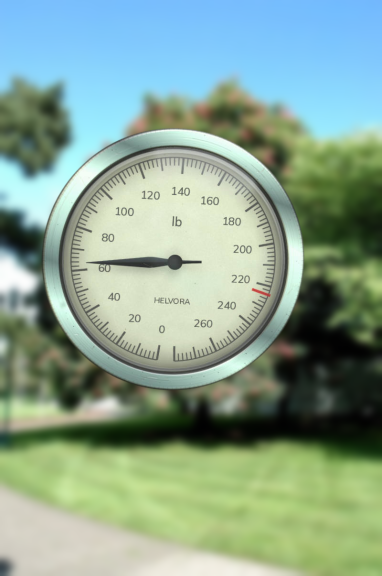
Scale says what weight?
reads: 64 lb
